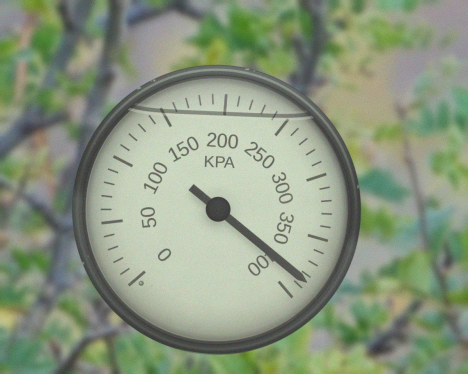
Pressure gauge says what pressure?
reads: 385 kPa
